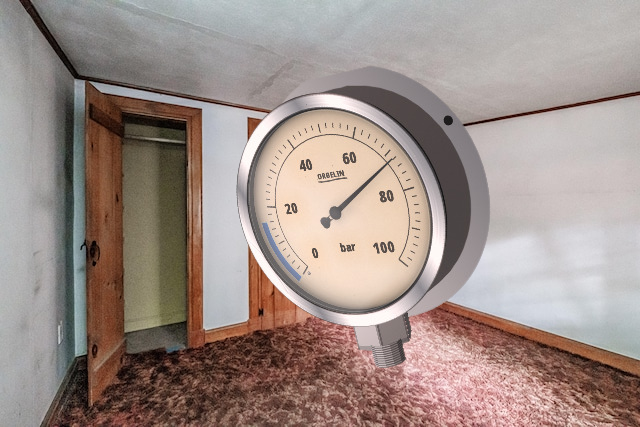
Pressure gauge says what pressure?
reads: 72 bar
